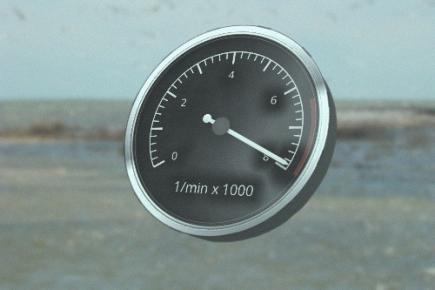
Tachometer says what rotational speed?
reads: 7900 rpm
